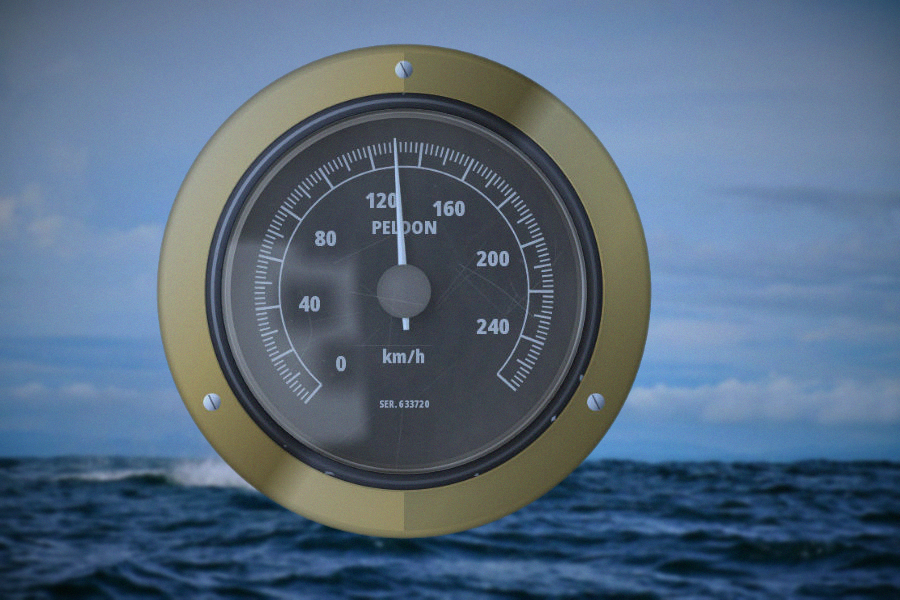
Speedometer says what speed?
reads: 130 km/h
